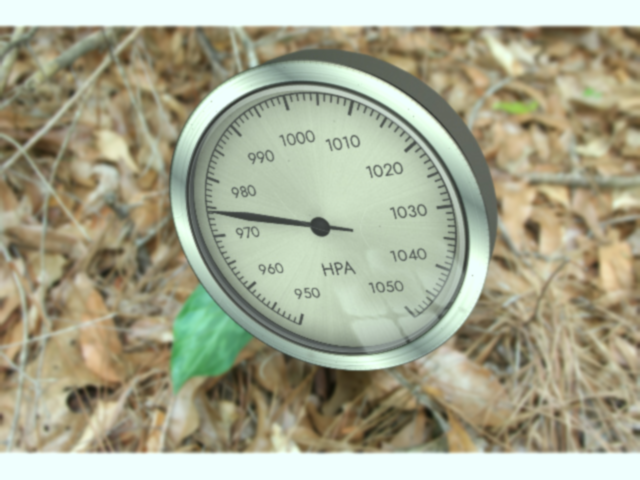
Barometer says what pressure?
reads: 975 hPa
